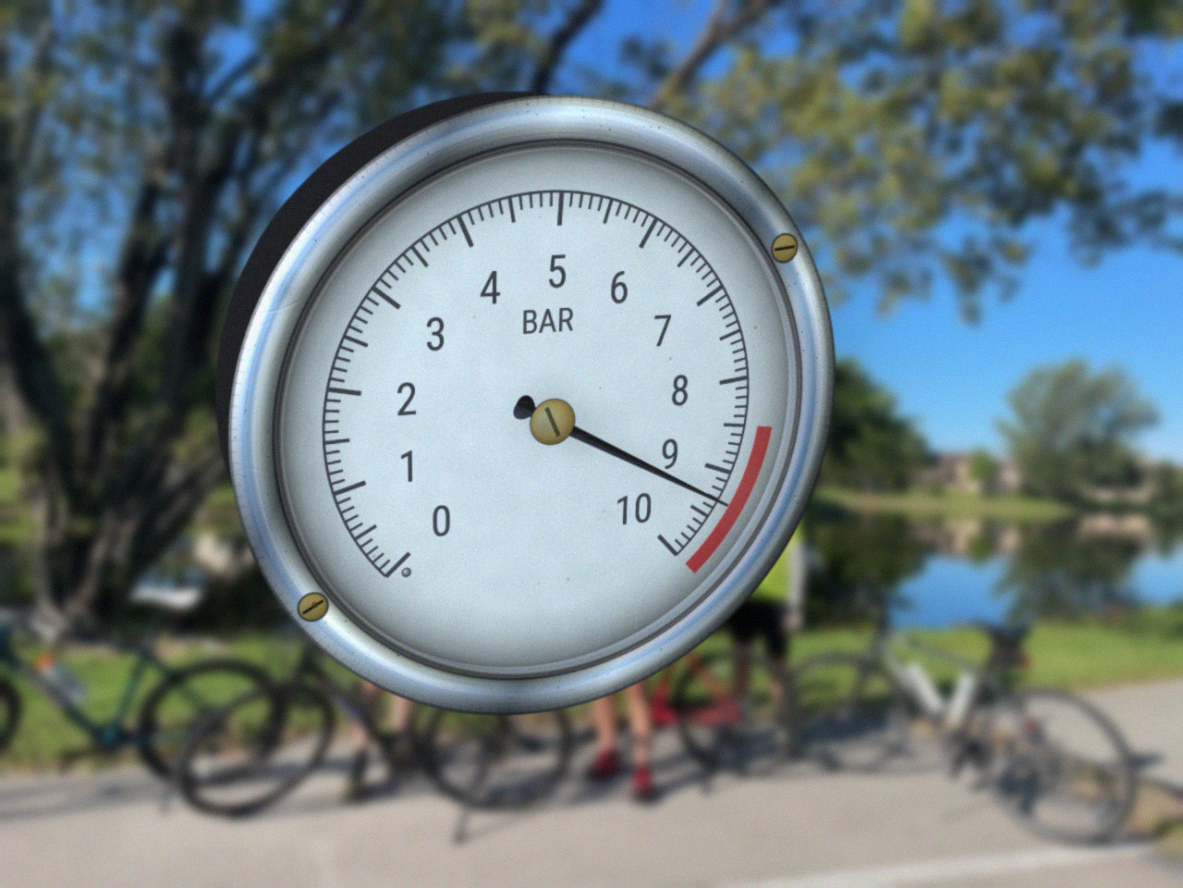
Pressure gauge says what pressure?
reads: 9.3 bar
